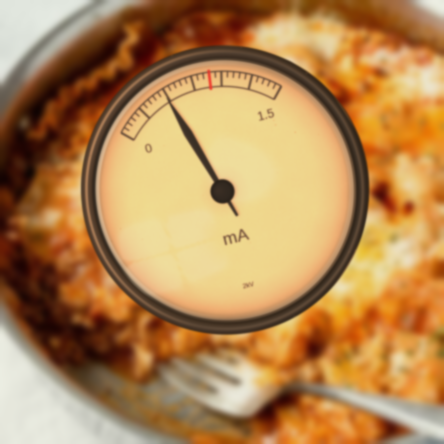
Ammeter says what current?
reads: 0.5 mA
